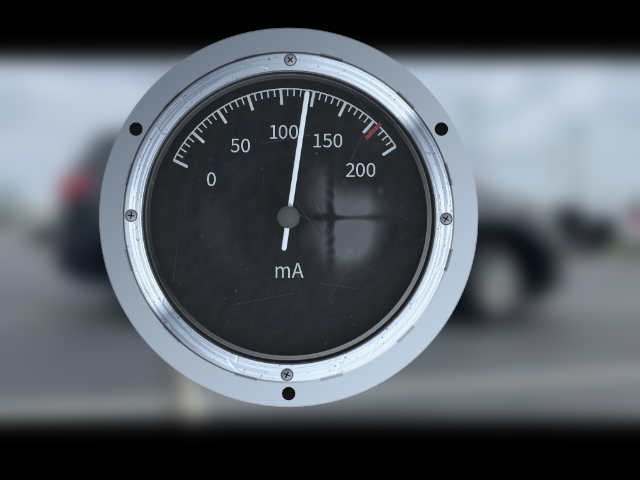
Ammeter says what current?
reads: 120 mA
